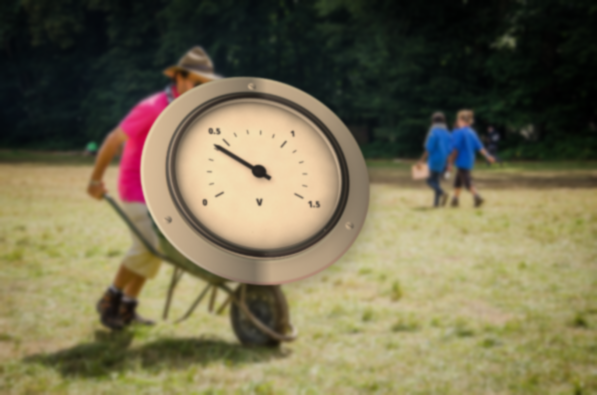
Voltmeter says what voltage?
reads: 0.4 V
